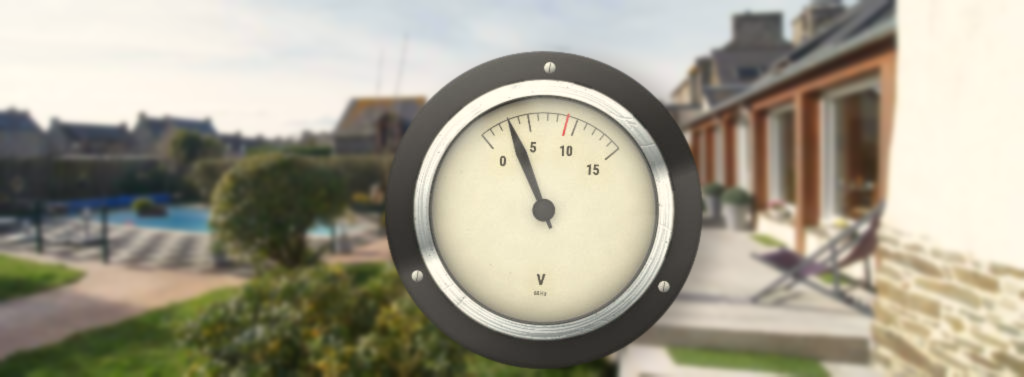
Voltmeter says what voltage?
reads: 3 V
